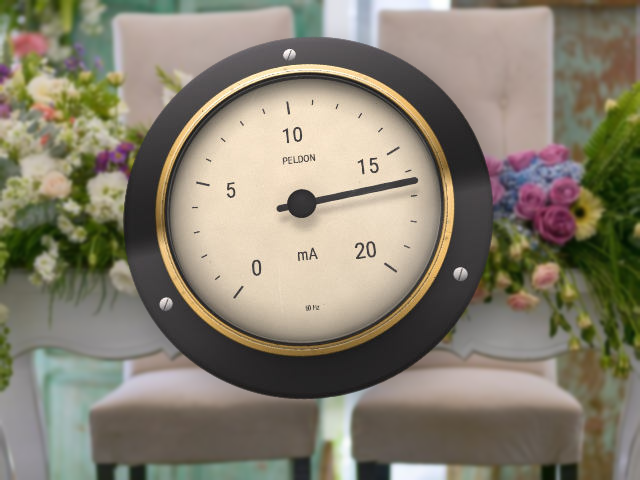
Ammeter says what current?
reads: 16.5 mA
